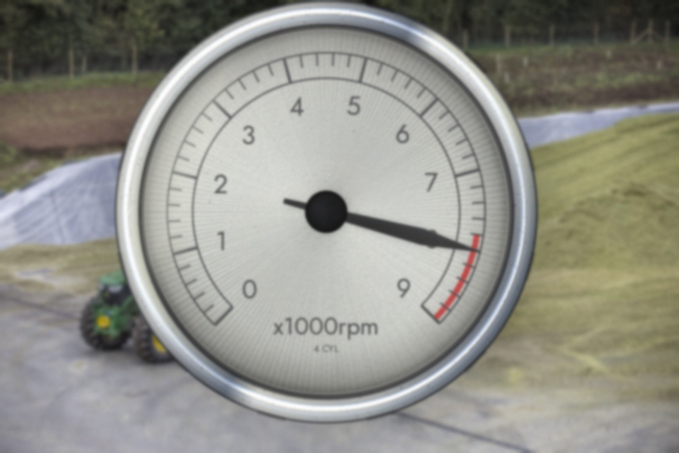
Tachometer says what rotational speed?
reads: 8000 rpm
